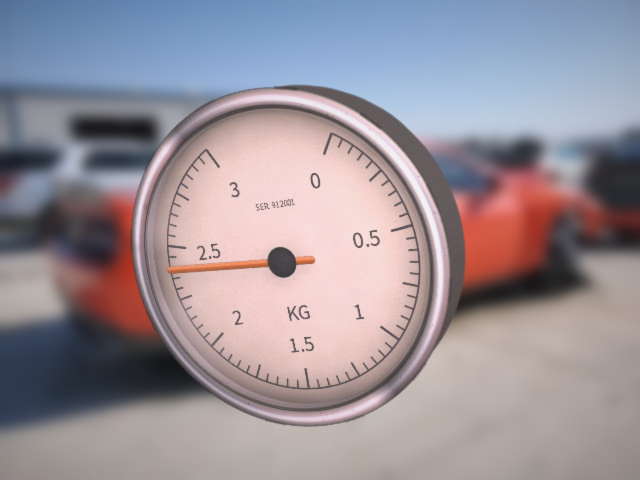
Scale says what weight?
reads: 2.4 kg
